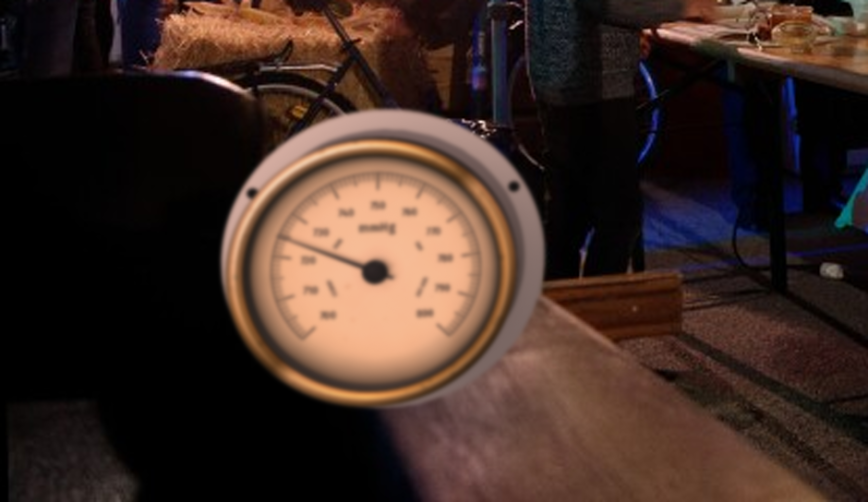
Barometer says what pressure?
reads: 725 mmHg
